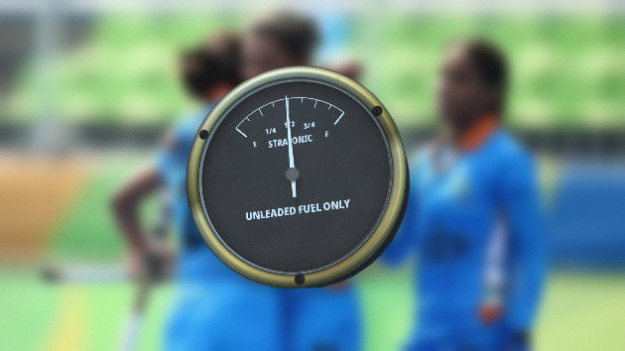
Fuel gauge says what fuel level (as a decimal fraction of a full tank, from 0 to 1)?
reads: 0.5
